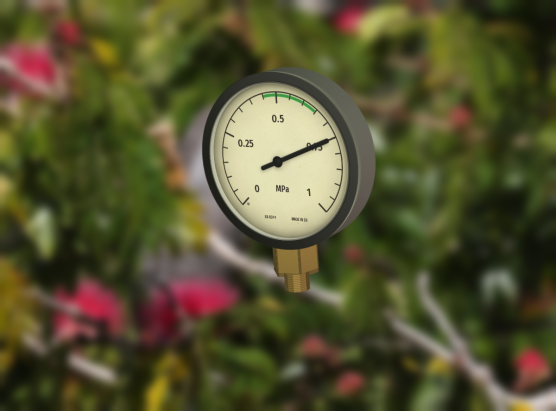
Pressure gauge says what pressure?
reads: 0.75 MPa
